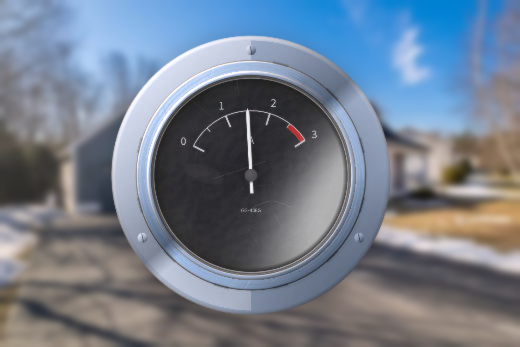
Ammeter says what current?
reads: 1.5 A
